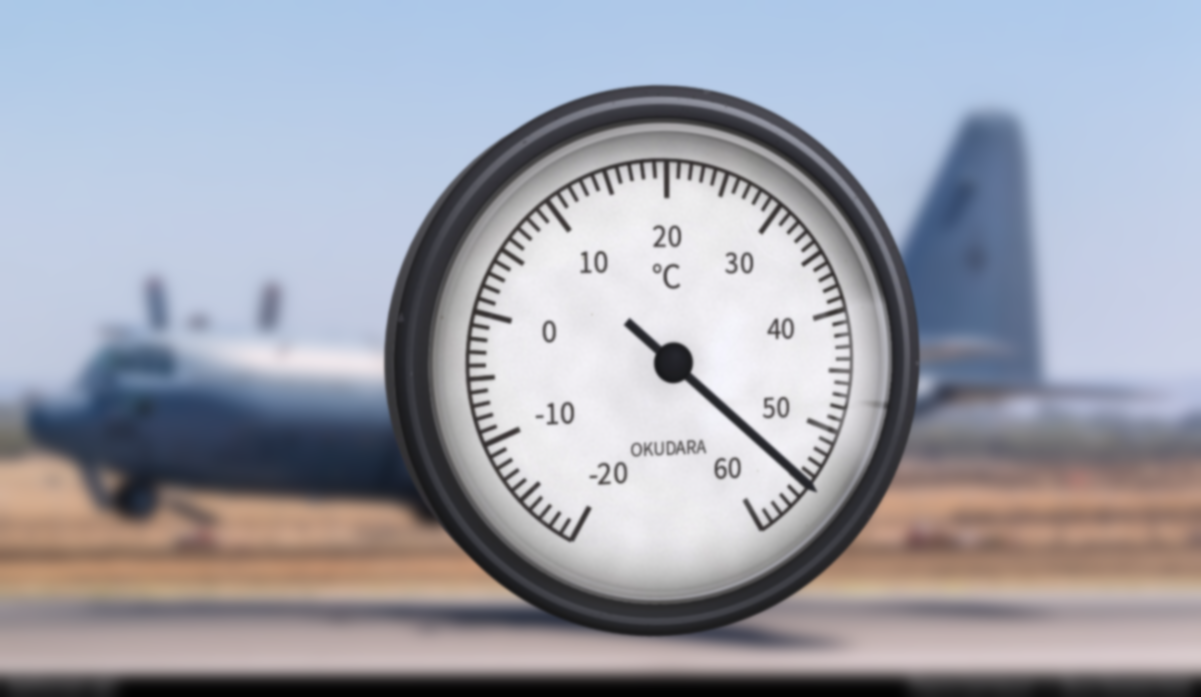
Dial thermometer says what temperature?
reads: 55 °C
